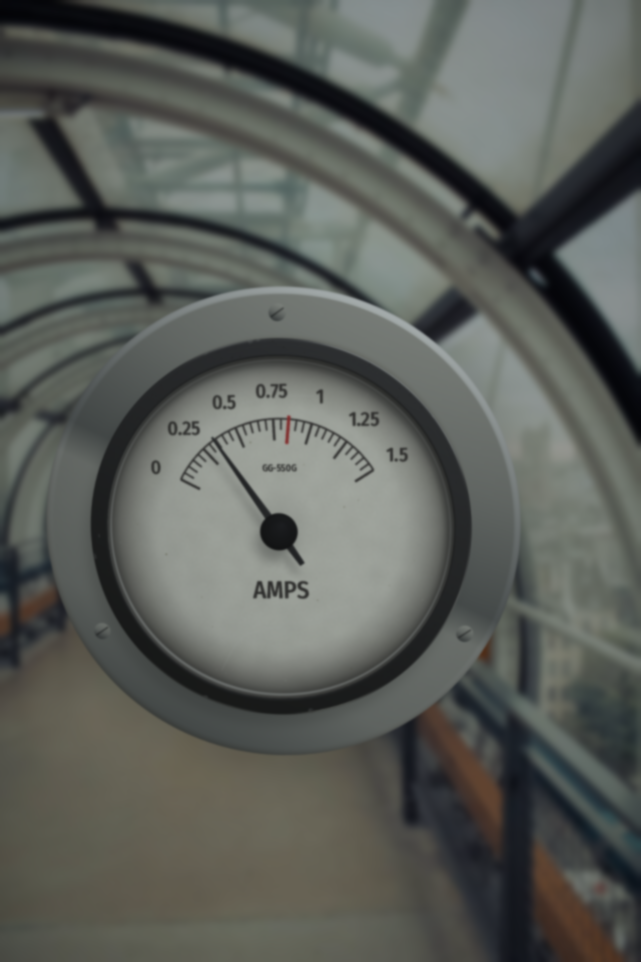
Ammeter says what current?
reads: 0.35 A
